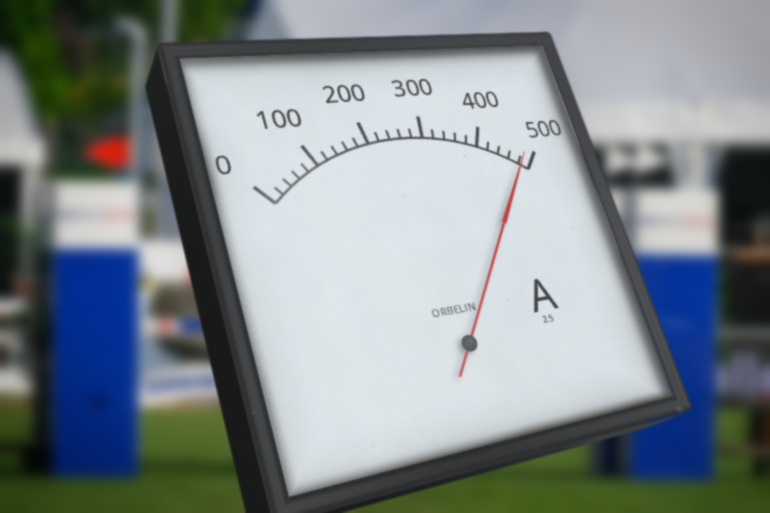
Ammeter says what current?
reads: 480 A
